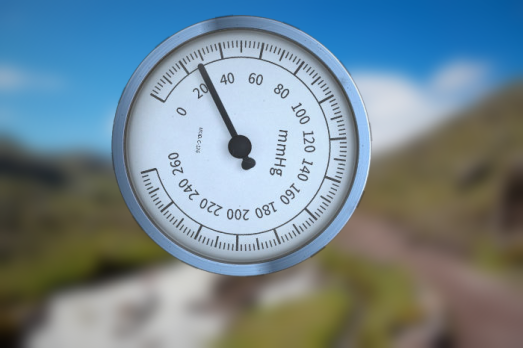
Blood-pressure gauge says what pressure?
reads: 28 mmHg
